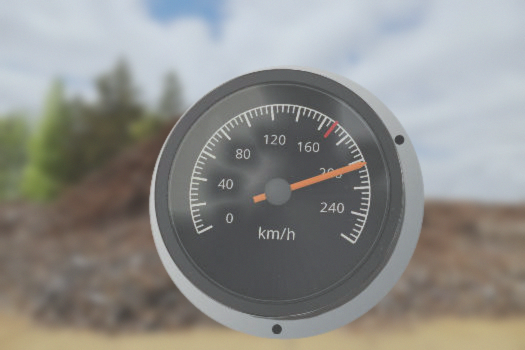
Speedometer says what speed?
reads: 204 km/h
